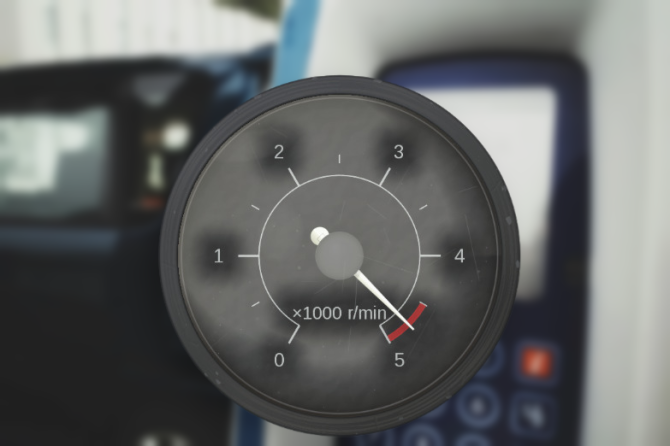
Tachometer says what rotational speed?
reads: 4750 rpm
